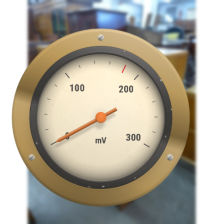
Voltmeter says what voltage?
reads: 0 mV
